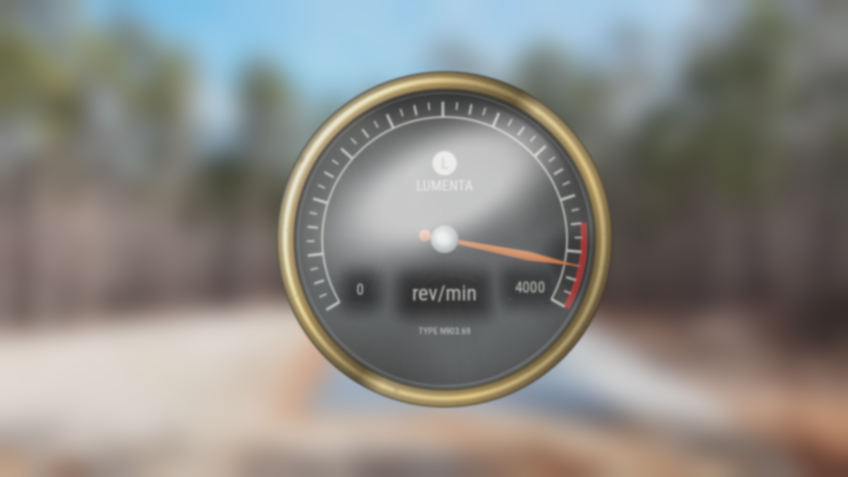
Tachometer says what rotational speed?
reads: 3700 rpm
